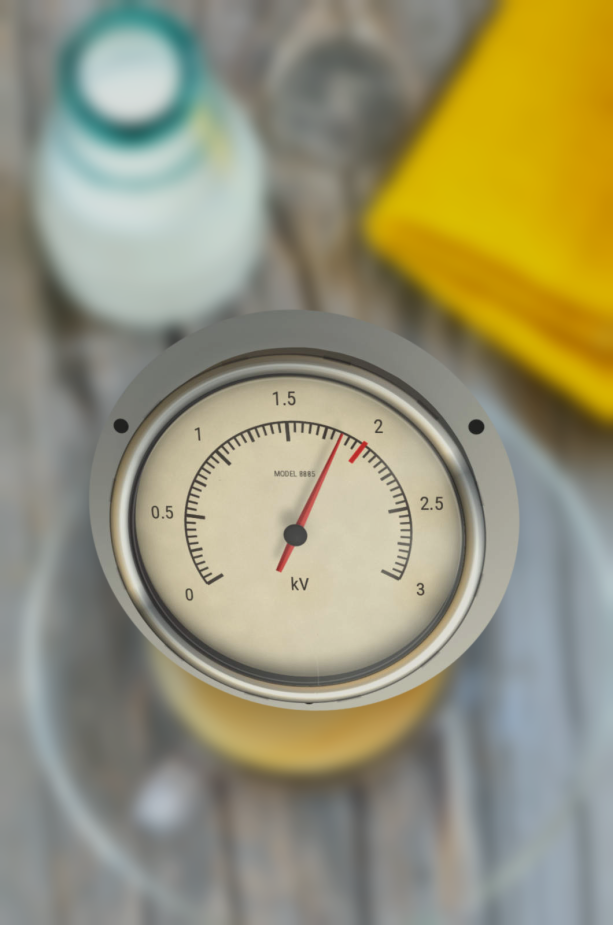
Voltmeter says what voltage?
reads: 1.85 kV
